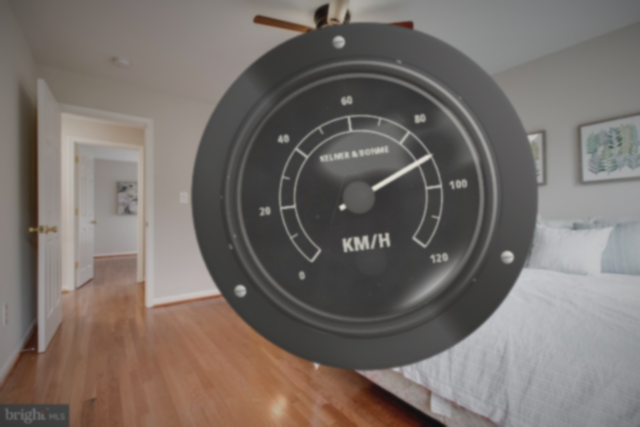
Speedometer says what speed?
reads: 90 km/h
